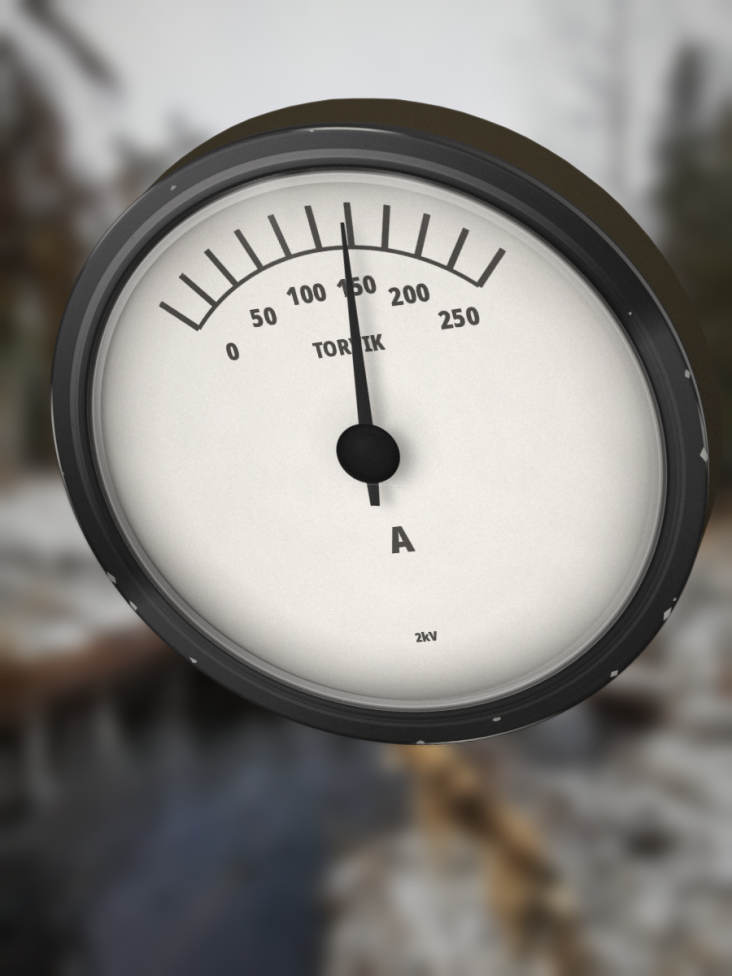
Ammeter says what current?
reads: 150 A
